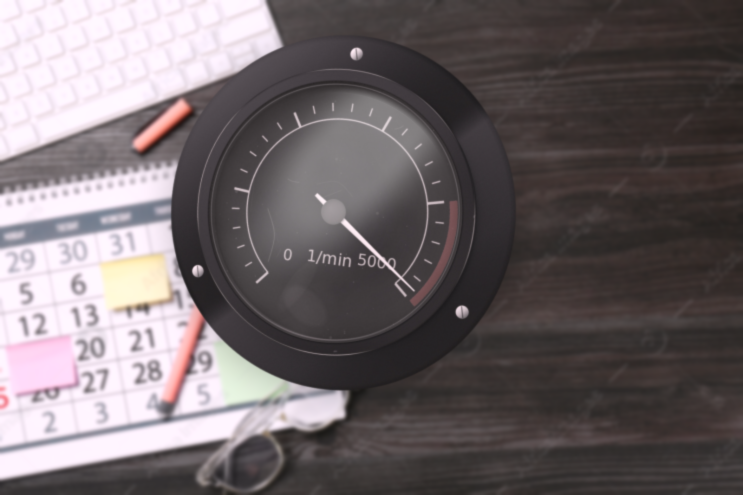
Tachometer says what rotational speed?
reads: 4900 rpm
